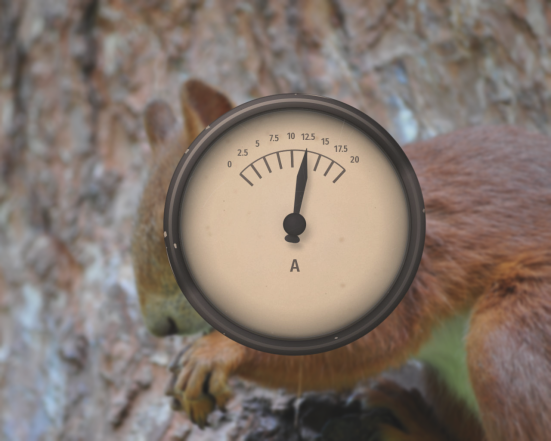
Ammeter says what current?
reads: 12.5 A
